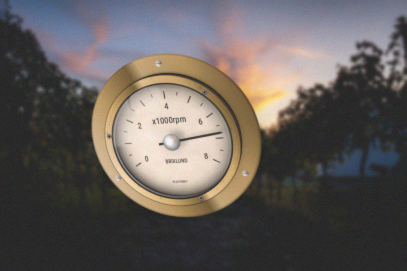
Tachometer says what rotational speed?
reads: 6750 rpm
